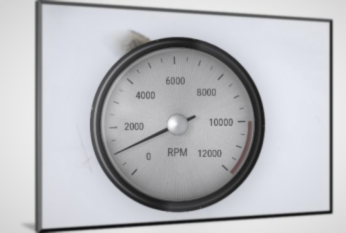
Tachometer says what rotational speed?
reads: 1000 rpm
